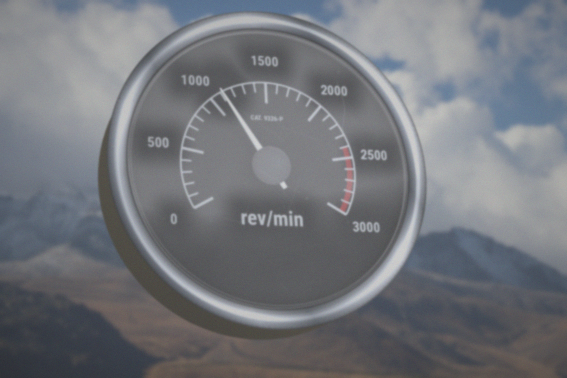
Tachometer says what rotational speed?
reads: 1100 rpm
